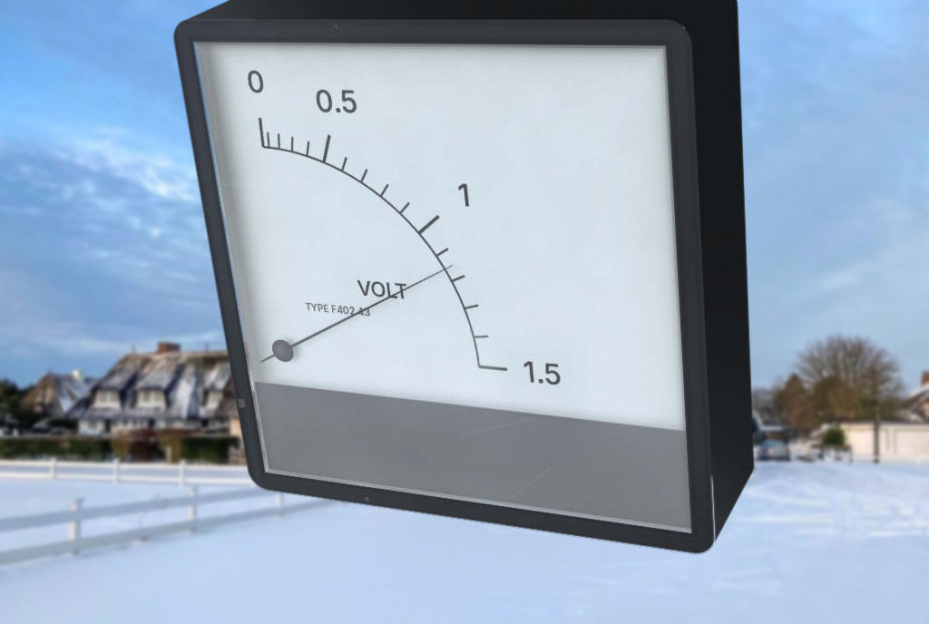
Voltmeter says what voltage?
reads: 1.15 V
